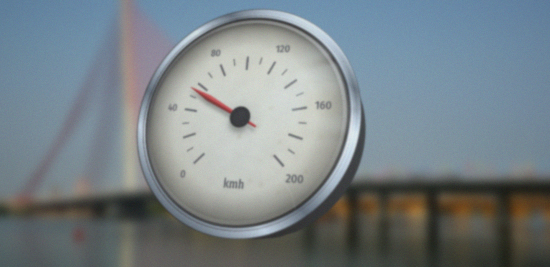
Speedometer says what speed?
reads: 55 km/h
